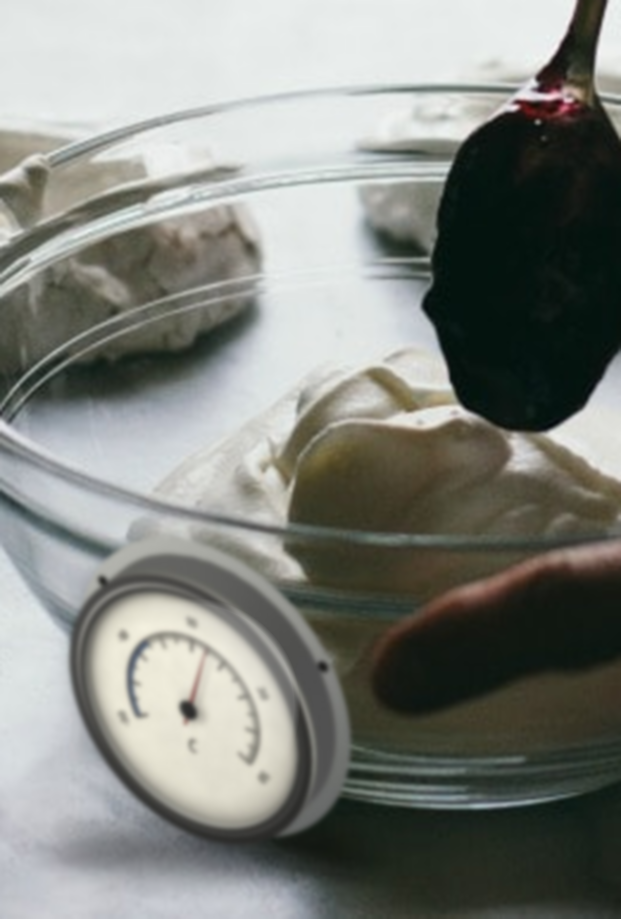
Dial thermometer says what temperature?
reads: 15 °C
